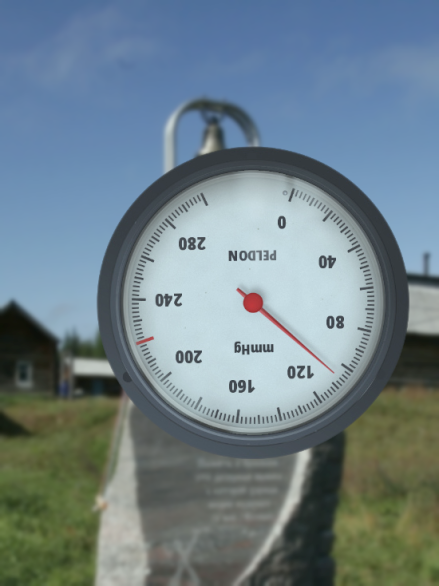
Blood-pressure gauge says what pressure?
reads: 106 mmHg
